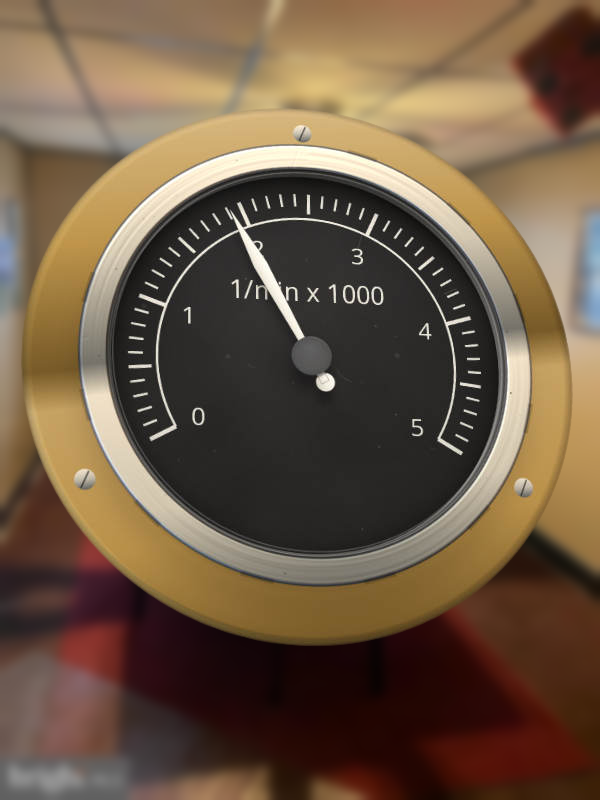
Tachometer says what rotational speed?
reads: 1900 rpm
